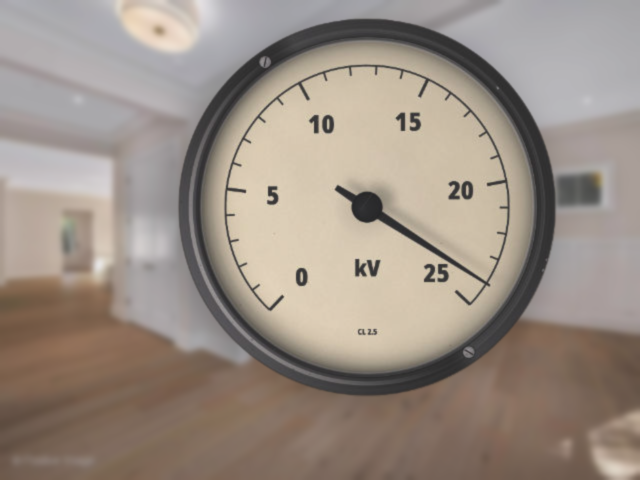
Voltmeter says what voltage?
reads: 24 kV
